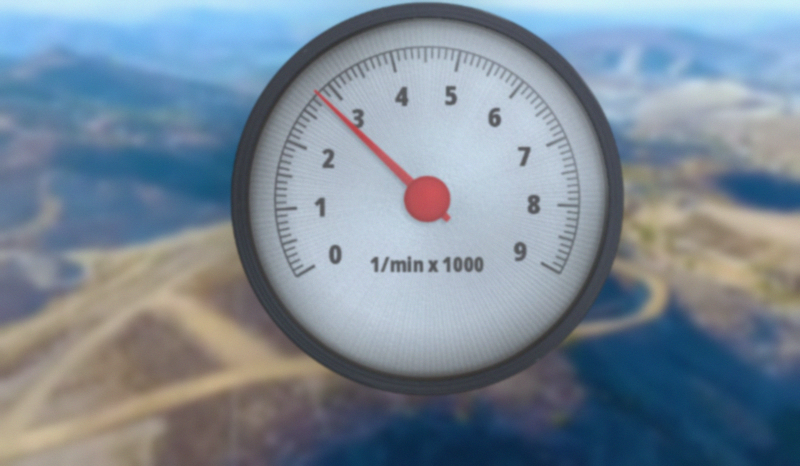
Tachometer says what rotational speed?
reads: 2800 rpm
